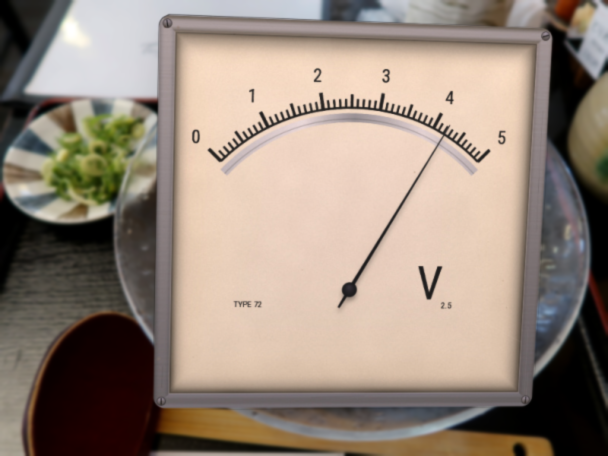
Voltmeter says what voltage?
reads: 4.2 V
